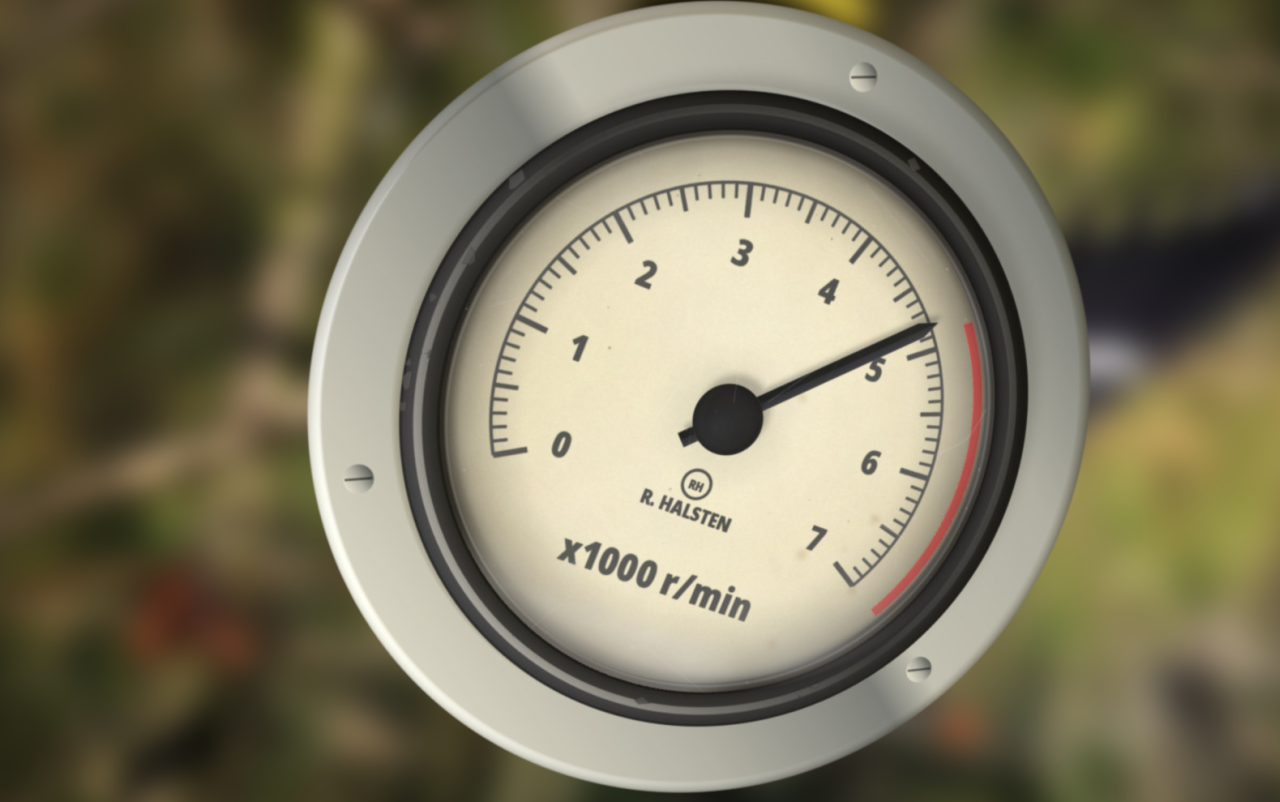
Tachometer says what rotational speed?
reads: 4800 rpm
